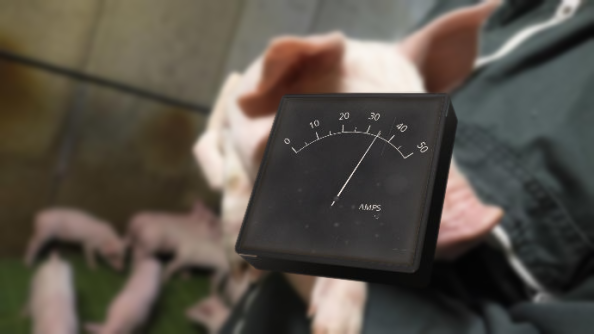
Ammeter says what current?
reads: 35 A
